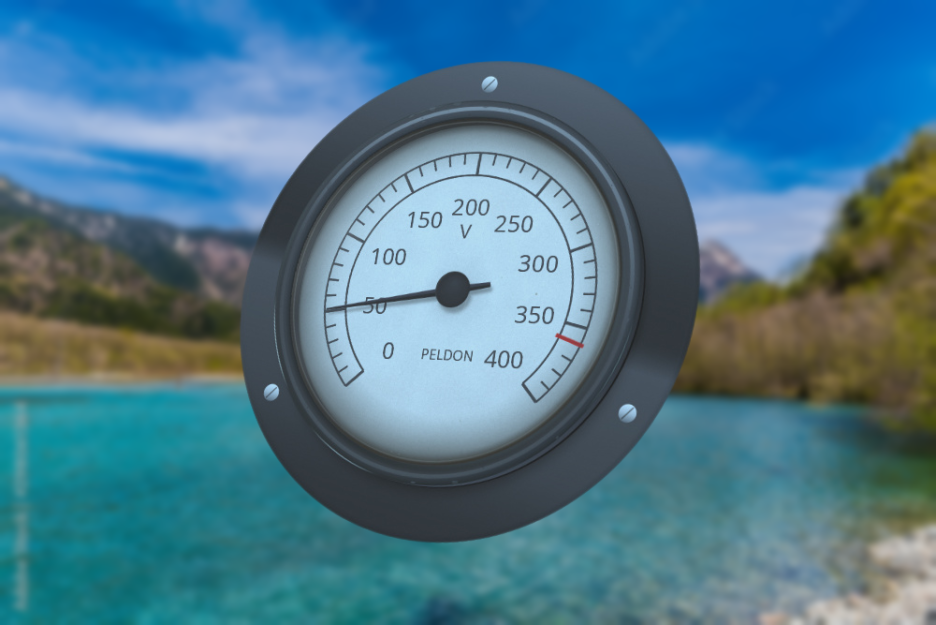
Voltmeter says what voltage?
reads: 50 V
